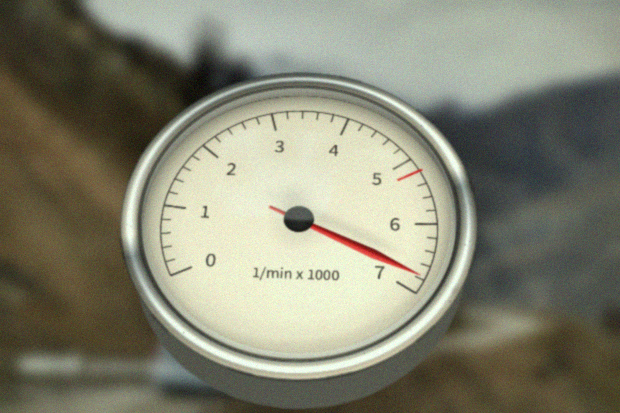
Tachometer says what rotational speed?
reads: 6800 rpm
